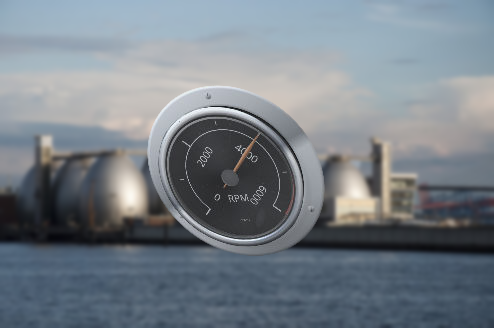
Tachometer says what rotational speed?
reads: 4000 rpm
